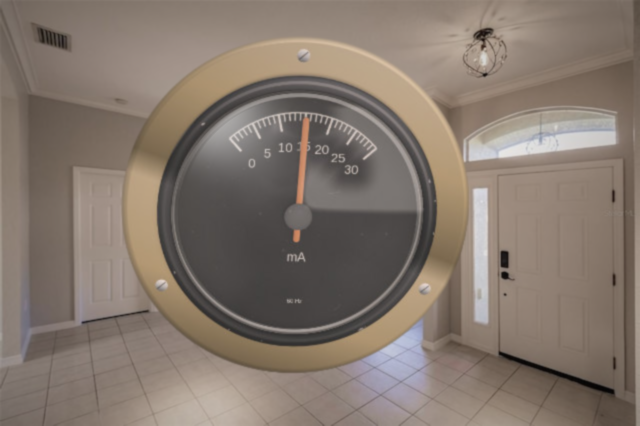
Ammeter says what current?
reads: 15 mA
